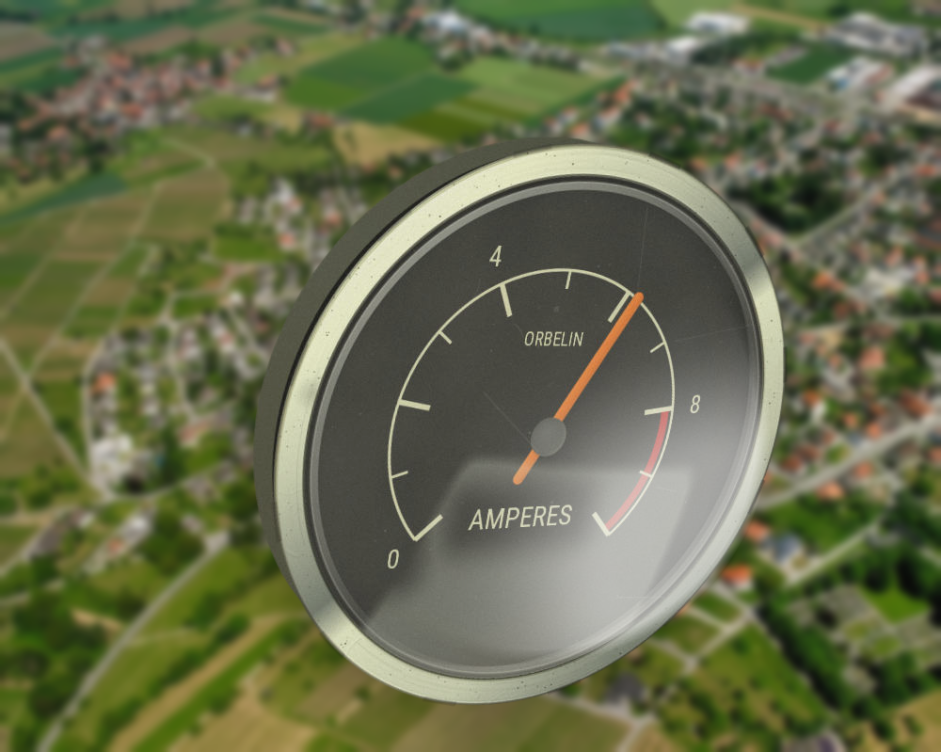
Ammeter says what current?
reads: 6 A
